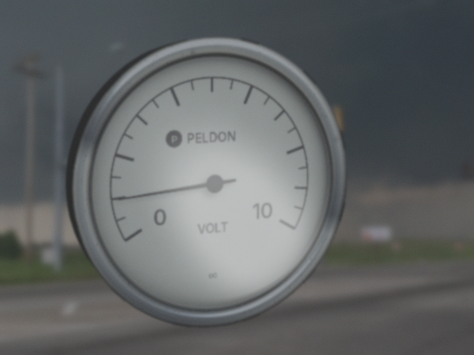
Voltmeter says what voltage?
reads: 1 V
